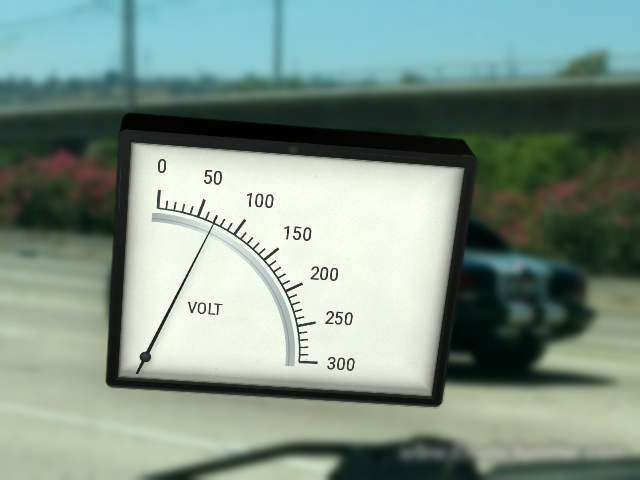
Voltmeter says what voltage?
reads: 70 V
